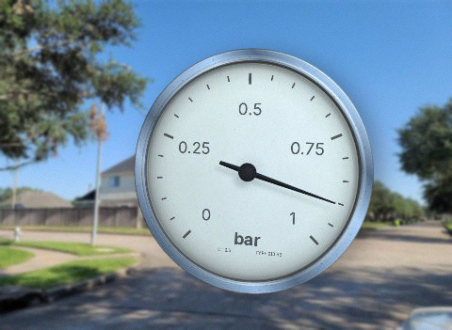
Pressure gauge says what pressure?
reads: 0.9 bar
